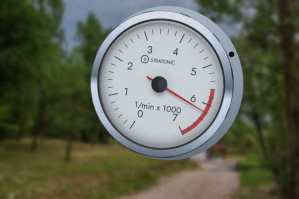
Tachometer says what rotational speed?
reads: 6200 rpm
